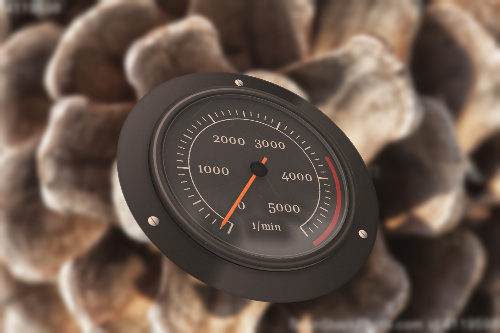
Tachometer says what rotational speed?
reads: 100 rpm
